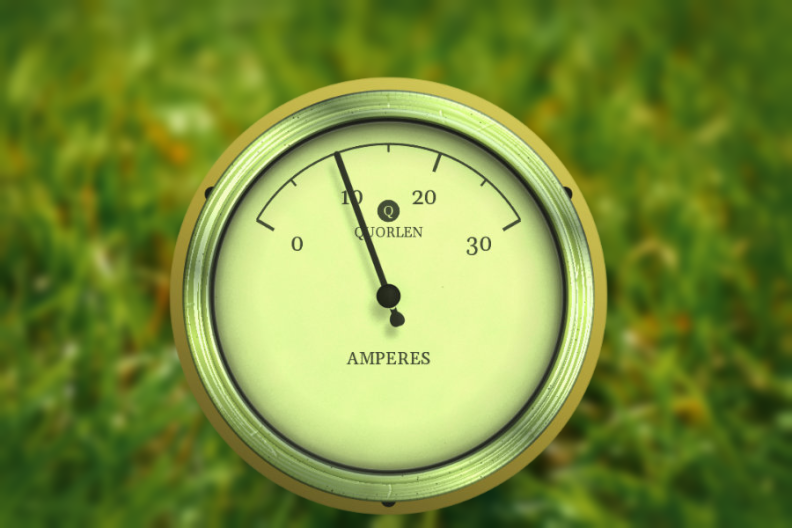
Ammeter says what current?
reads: 10 A
